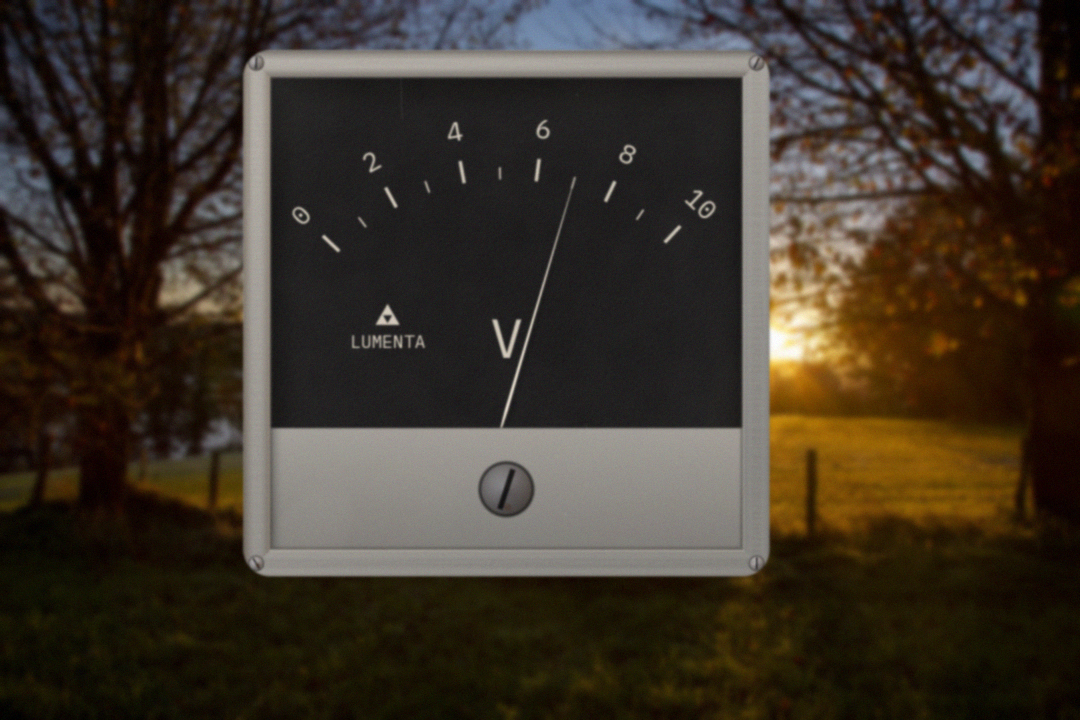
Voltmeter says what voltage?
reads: 7 V
